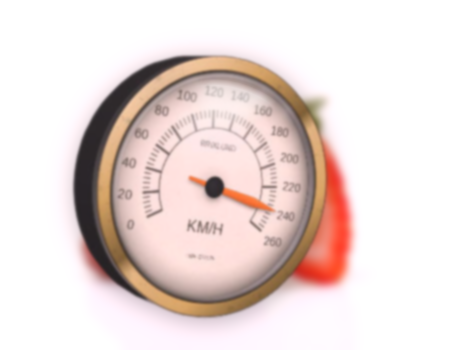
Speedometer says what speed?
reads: 240 km/h
